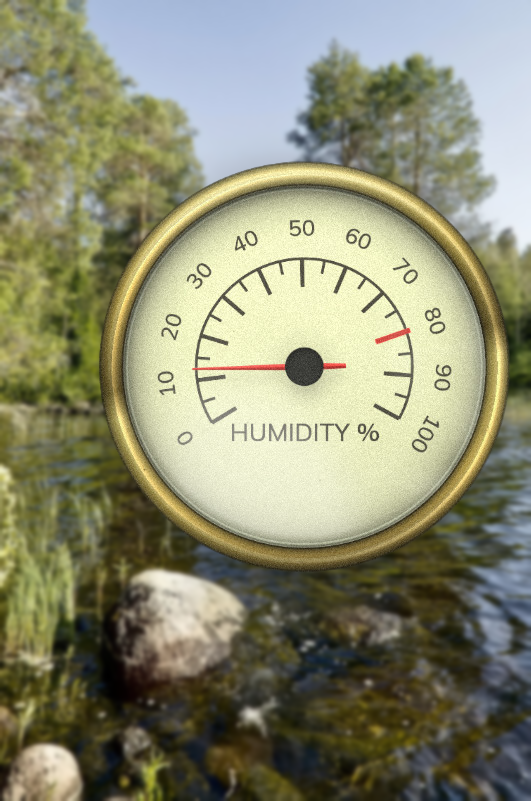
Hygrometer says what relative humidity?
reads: 12.5 %
